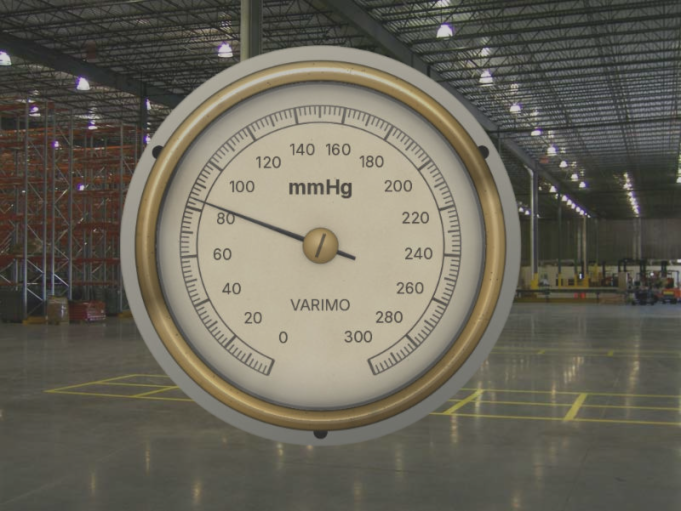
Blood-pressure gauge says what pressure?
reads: 84 mmHg
